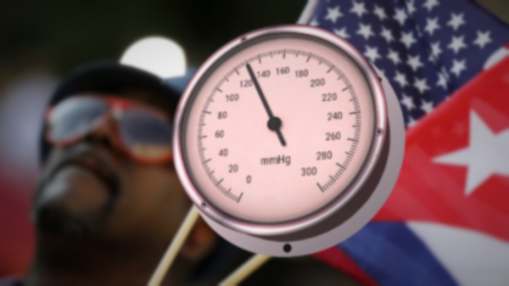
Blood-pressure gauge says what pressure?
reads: 130 mmHg
